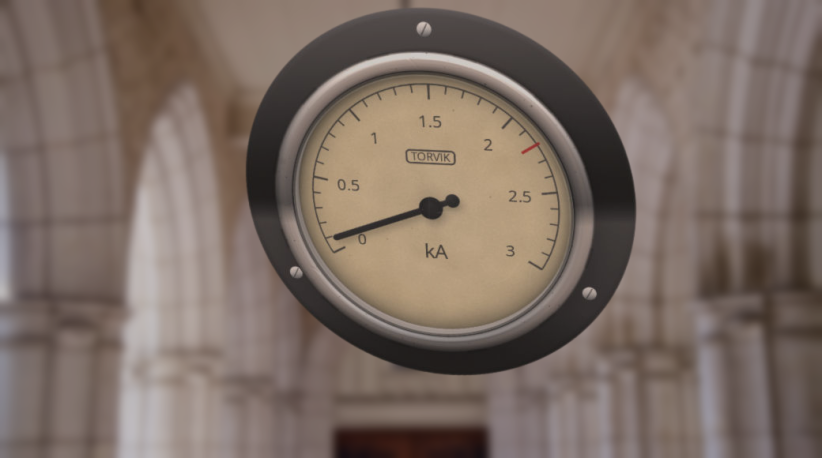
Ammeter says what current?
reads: 0.1 kA
